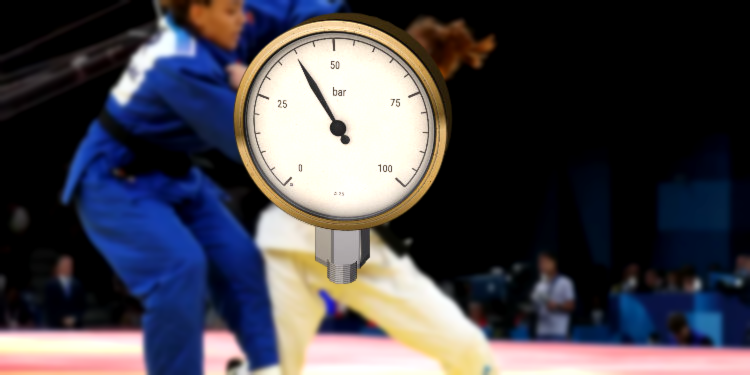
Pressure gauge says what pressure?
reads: 40 bar
